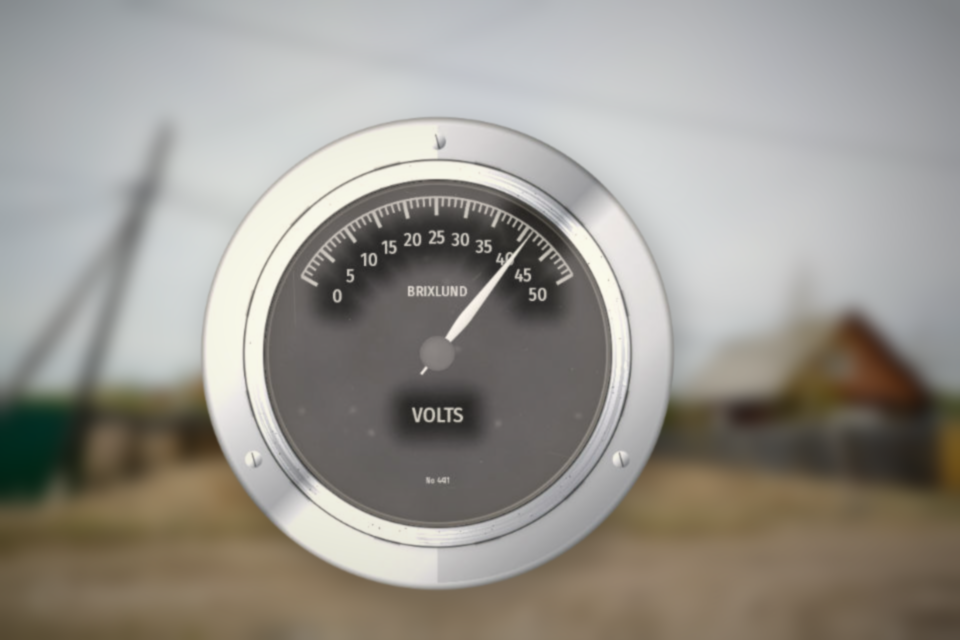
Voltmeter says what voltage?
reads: 41 V
